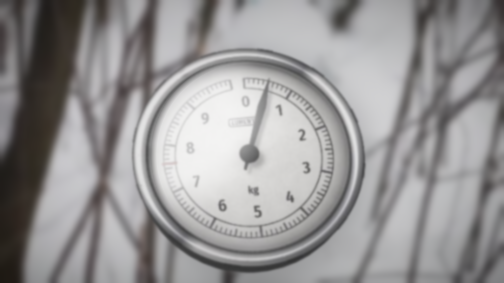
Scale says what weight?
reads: 0.5 kg
